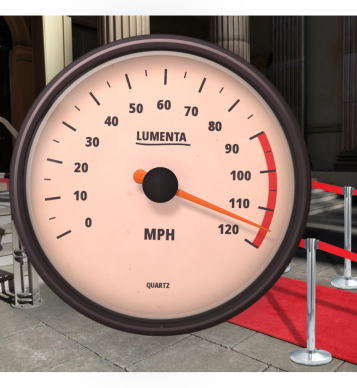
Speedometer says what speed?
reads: 115 mph
